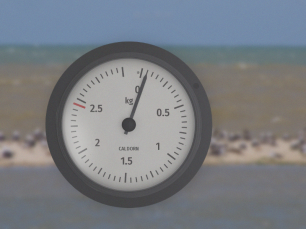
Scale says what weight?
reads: 0.05 kg
